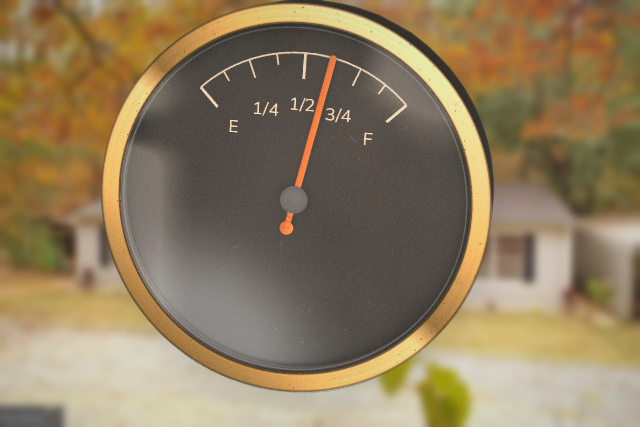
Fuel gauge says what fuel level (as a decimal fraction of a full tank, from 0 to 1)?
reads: 0.625
